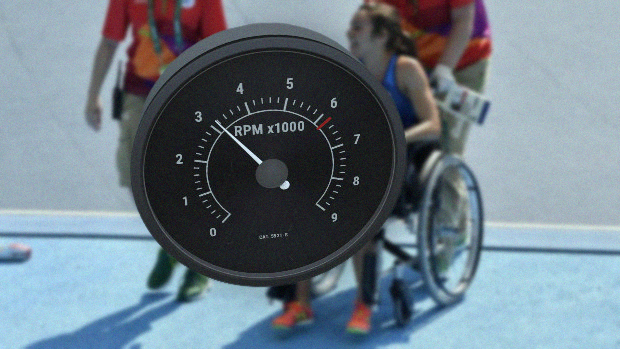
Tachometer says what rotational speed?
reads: 3200 rpm
